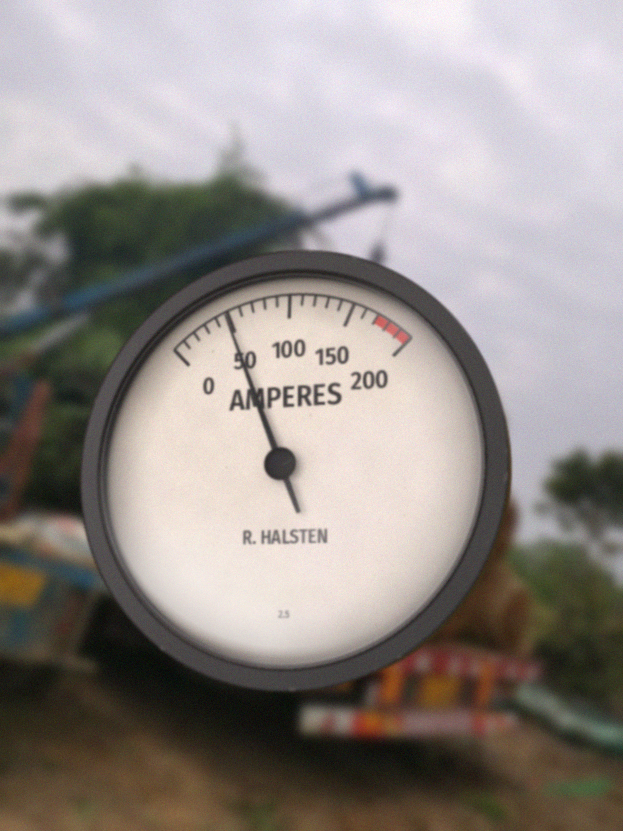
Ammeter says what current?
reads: 50 A
